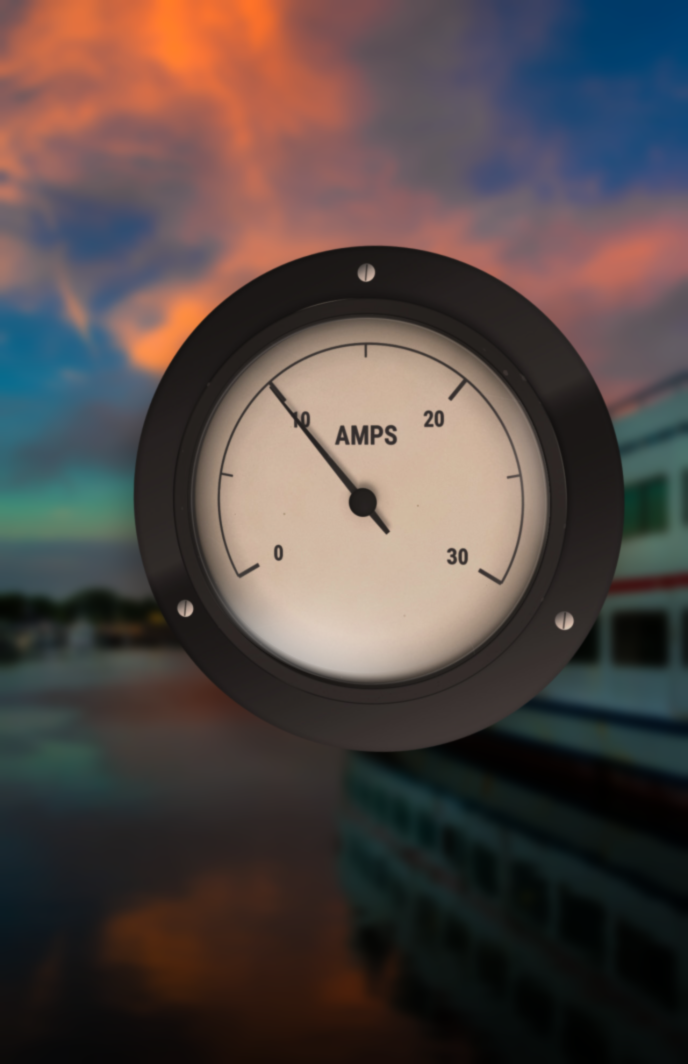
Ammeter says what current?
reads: 10 A
